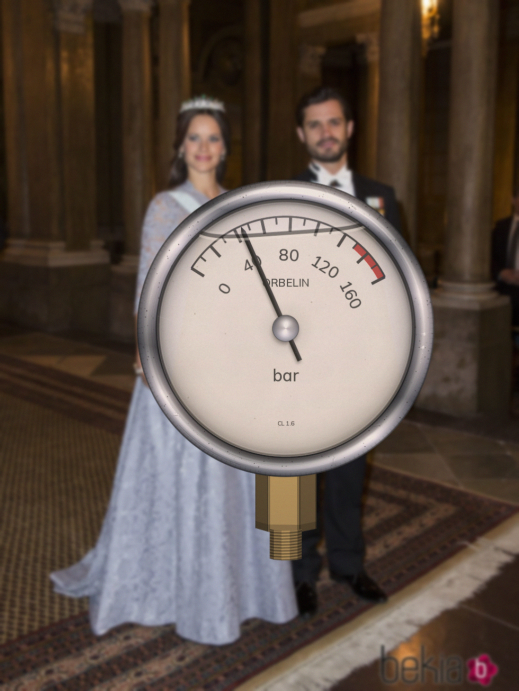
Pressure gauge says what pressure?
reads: 45 bar
